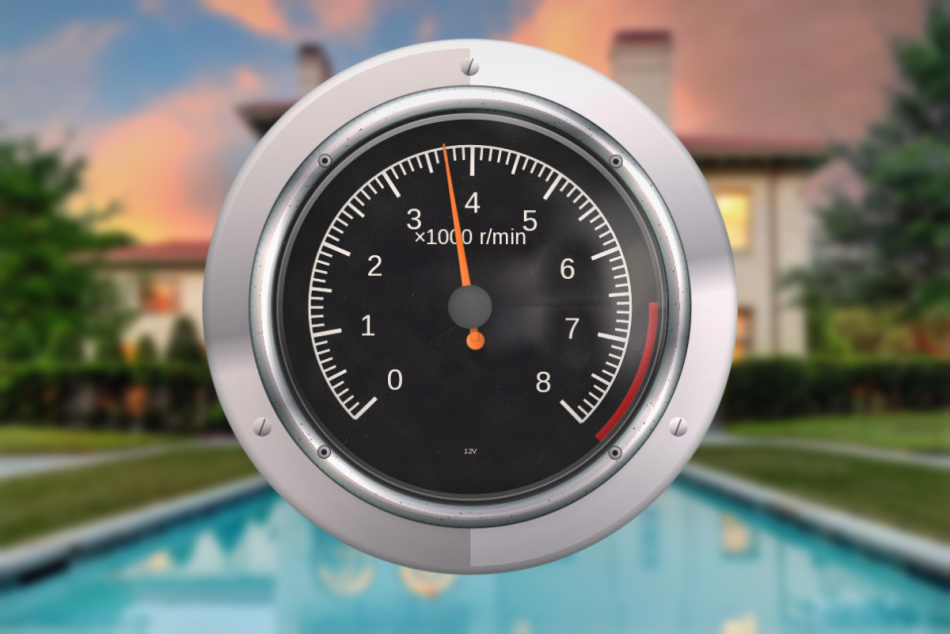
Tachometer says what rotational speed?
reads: 3700 rpm
